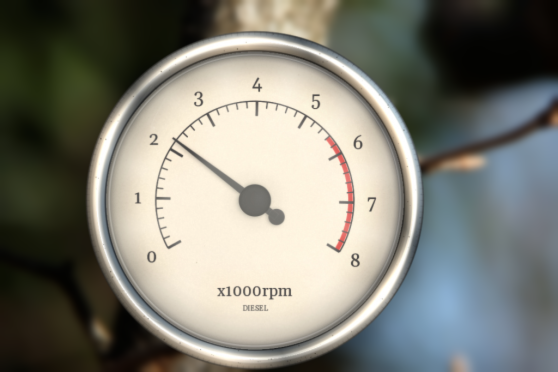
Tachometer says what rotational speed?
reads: 2200 rpm
